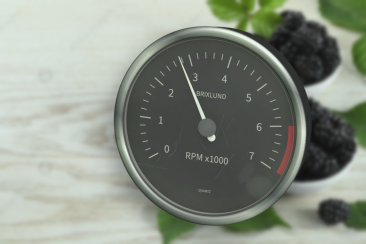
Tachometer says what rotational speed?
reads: 2800 rpm
